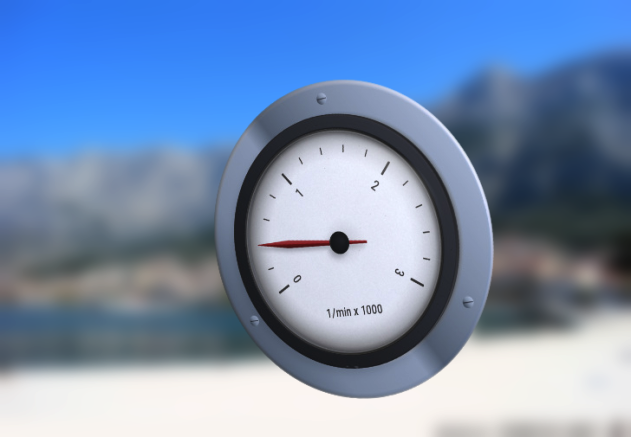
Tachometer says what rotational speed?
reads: 400 rpm
